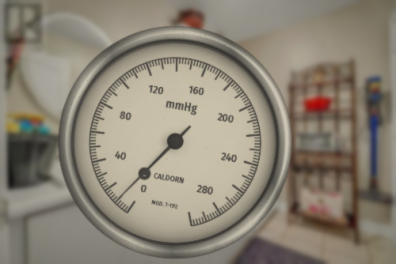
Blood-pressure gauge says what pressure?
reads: 10 mmHg
